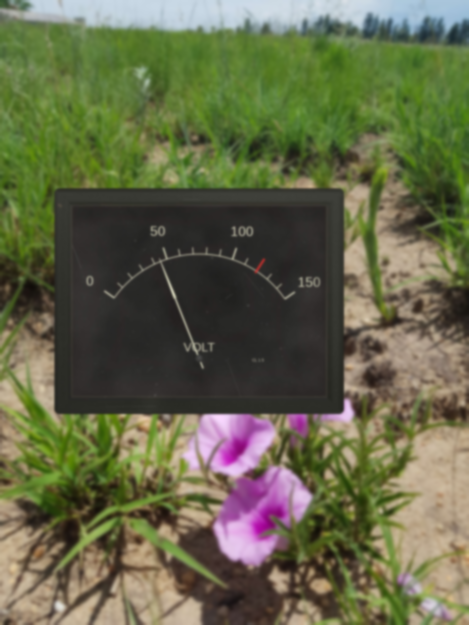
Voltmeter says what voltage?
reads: 45 V
